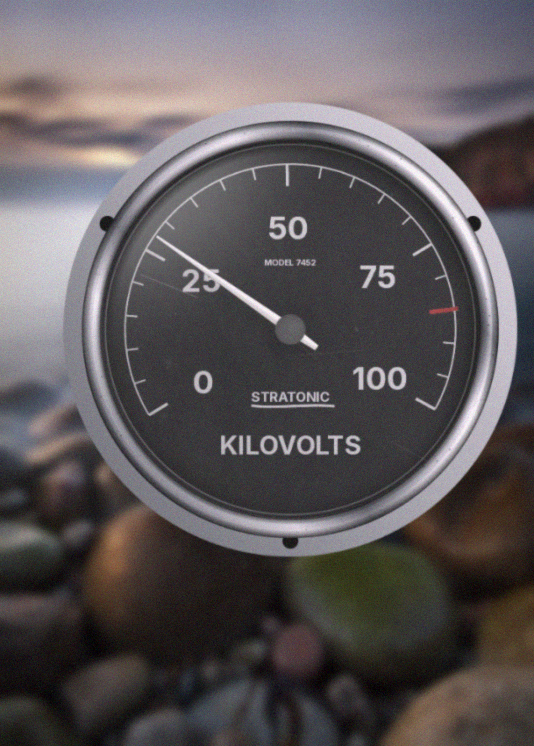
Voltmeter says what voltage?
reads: 27.5 kV
